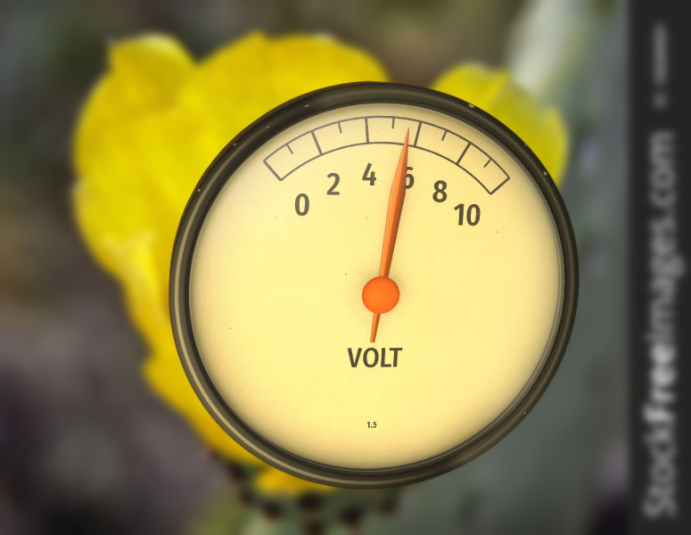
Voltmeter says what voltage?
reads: 5.5 V
